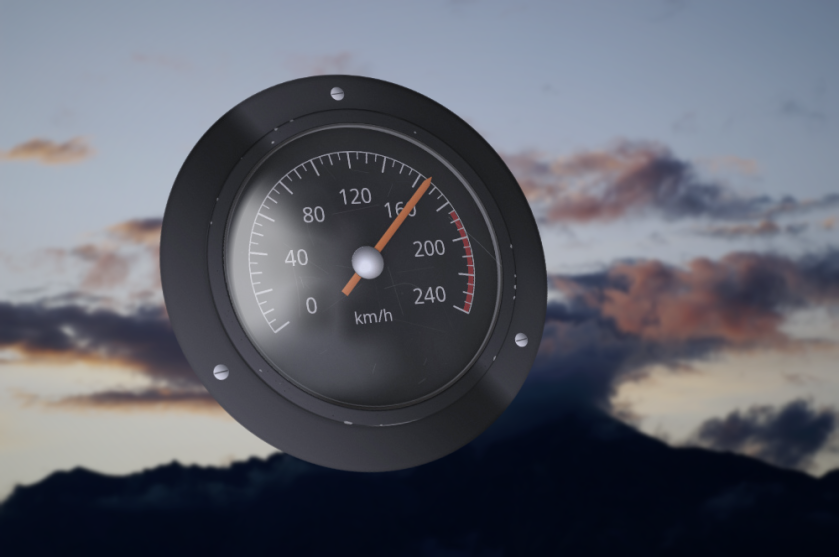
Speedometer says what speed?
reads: 165 km/h
